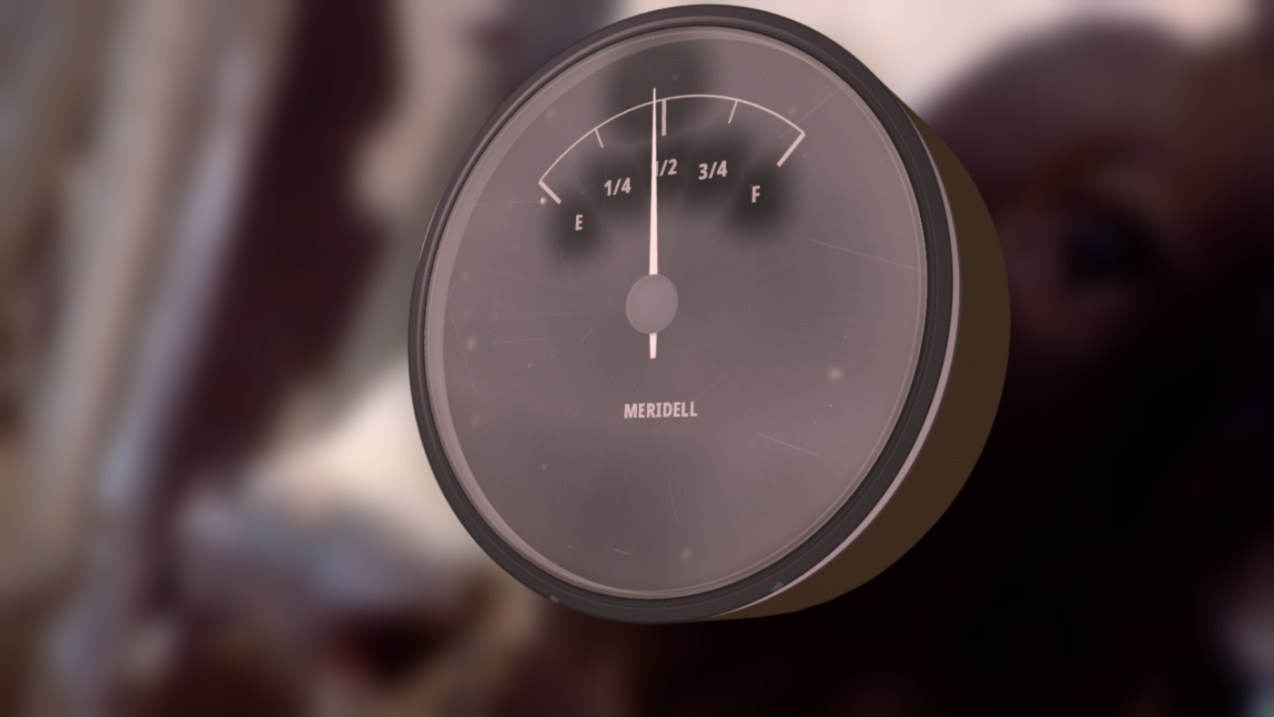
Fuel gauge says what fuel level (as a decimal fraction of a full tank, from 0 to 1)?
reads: 0.5
